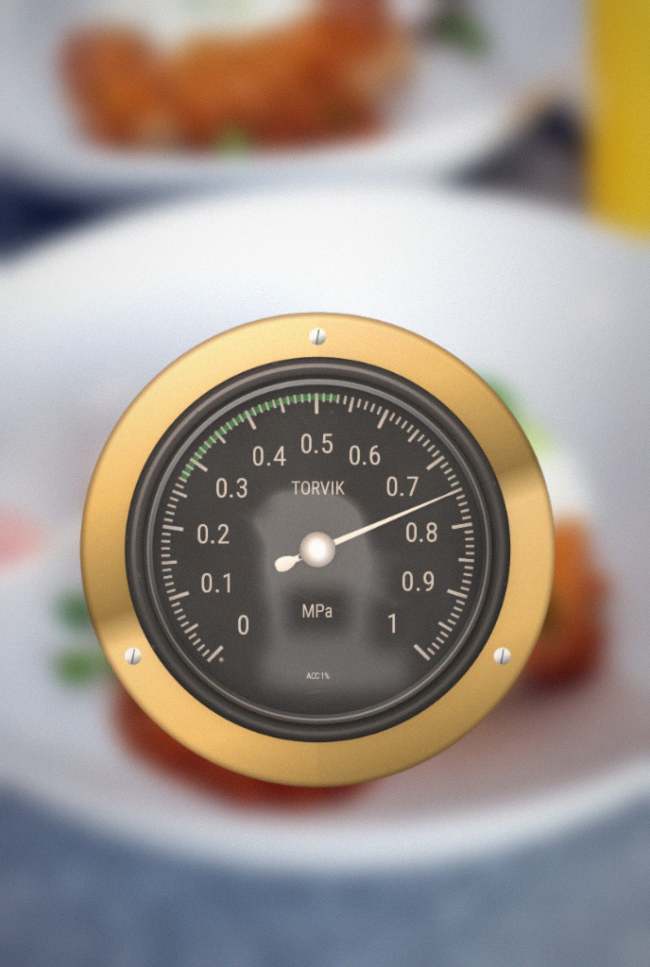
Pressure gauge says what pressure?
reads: 0.75 MPa
